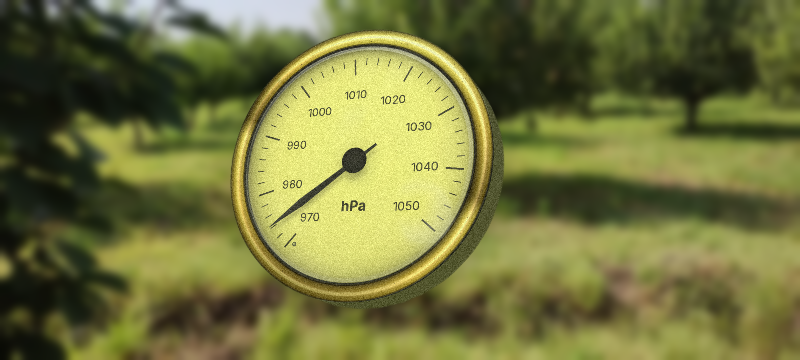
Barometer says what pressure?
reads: 974 hPa
